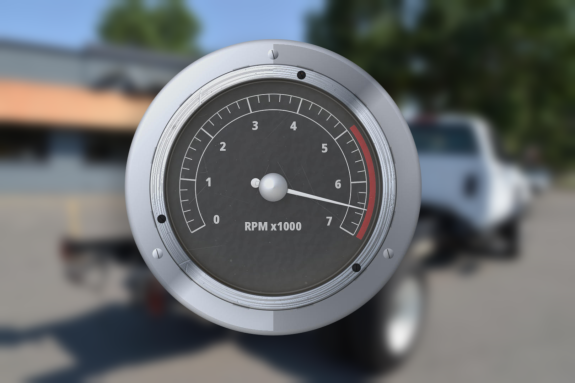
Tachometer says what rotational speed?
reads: 6500 rpm
